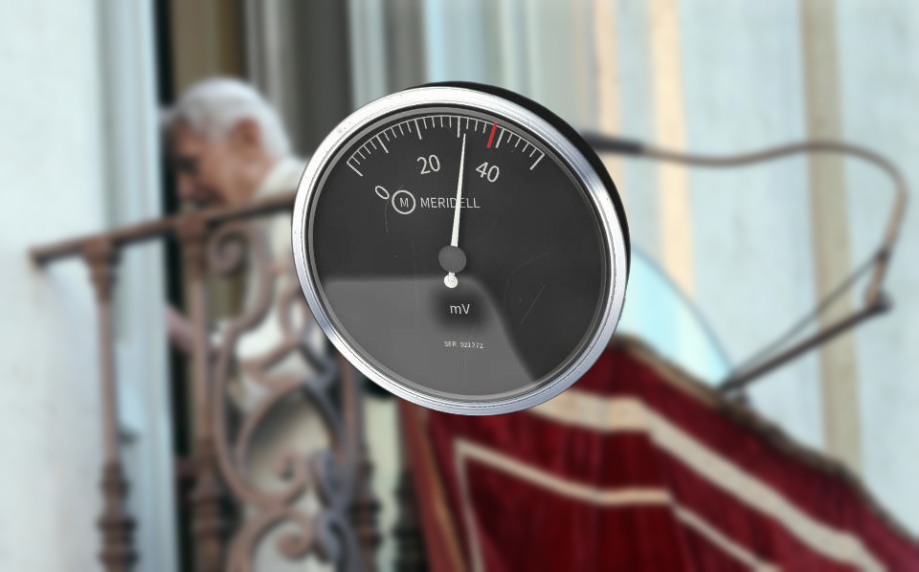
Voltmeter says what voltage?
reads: 32 mV
